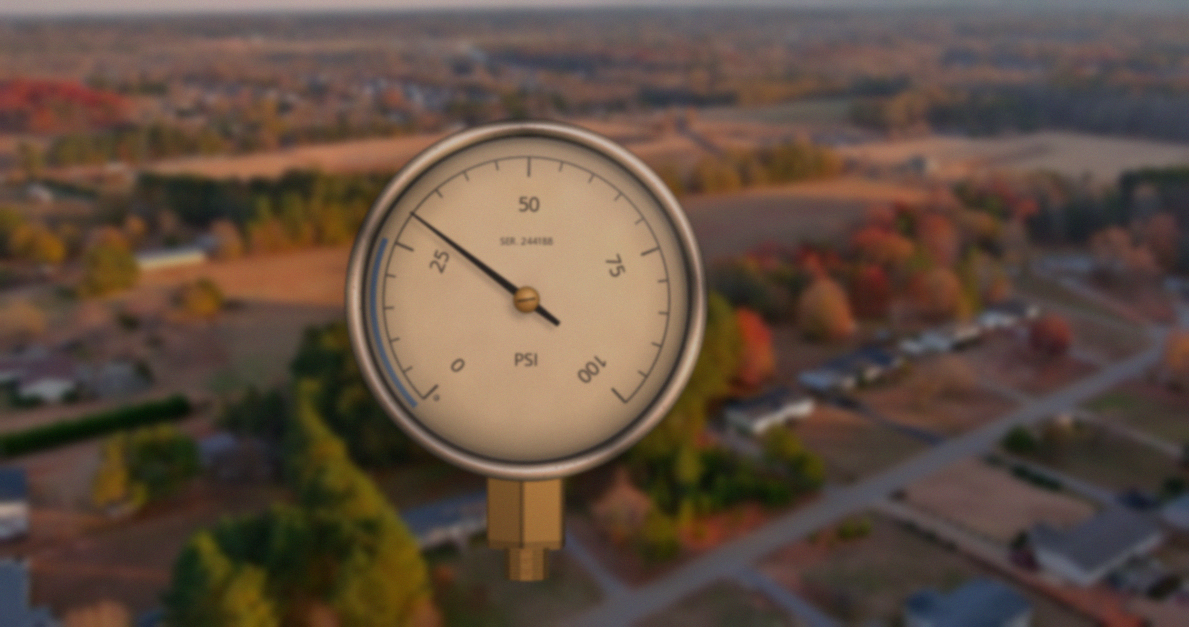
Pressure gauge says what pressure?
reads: 30 psi
